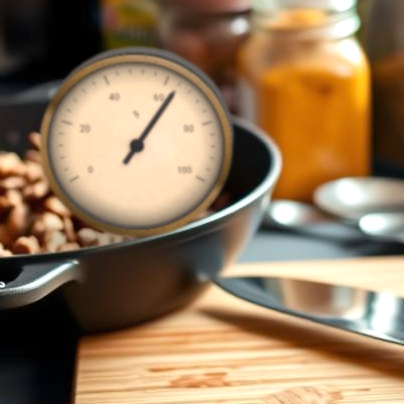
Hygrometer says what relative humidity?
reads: 64 %
